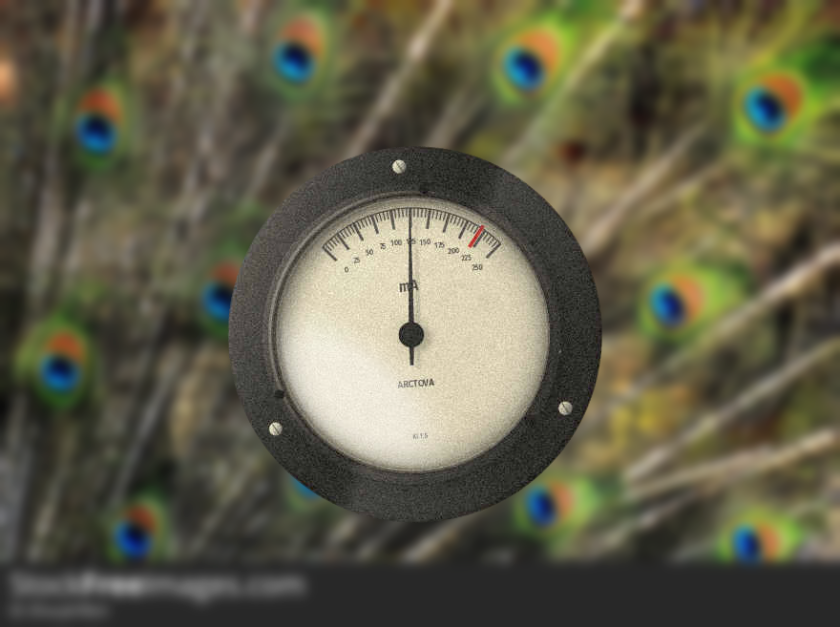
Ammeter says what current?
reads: 125 mA
